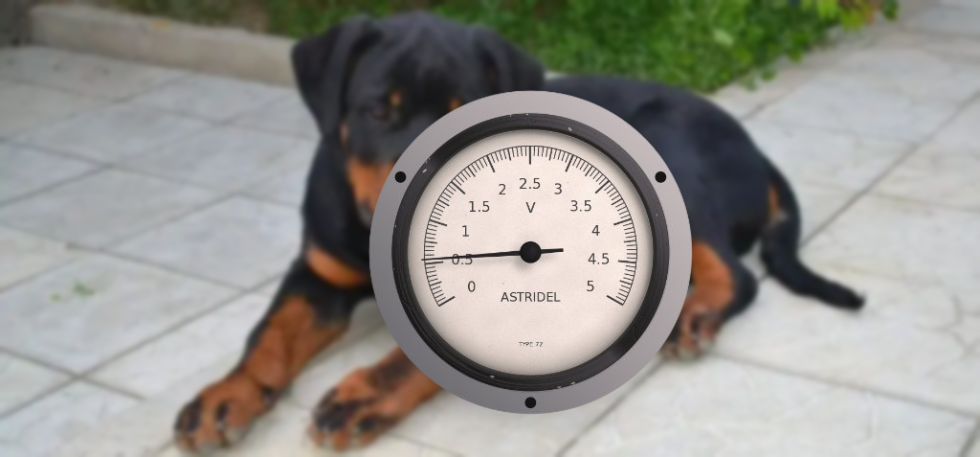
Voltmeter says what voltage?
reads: 0.55 V
